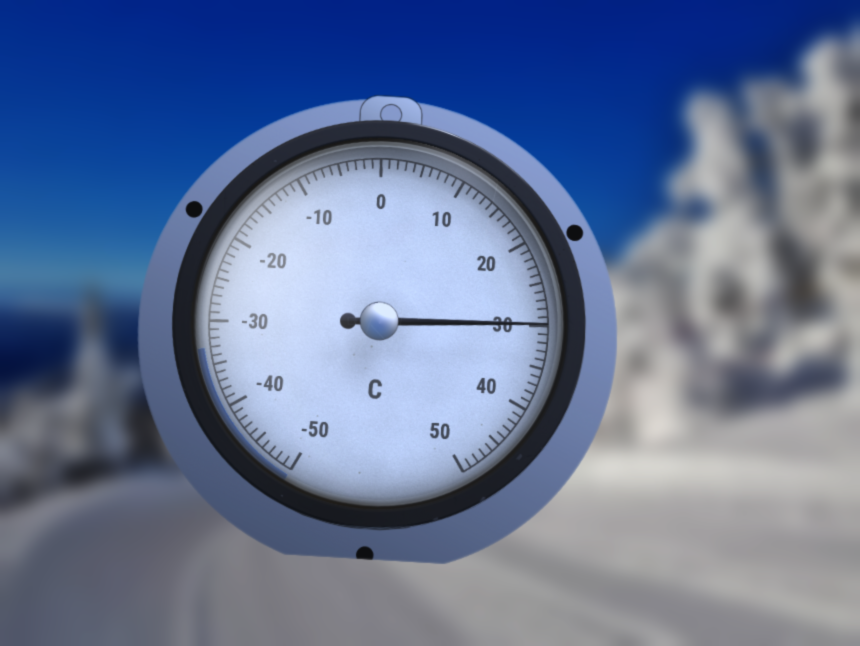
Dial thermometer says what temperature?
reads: 30 °C
